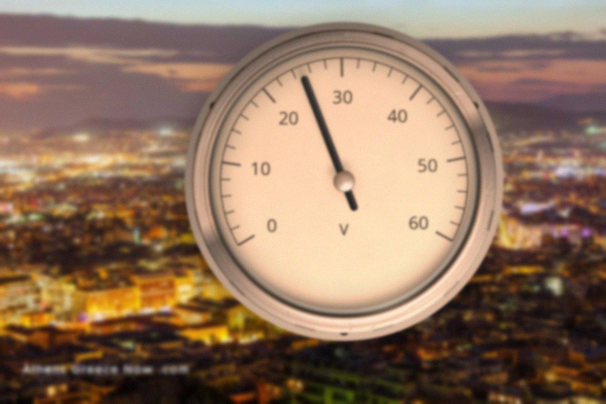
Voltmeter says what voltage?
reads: 25 V
